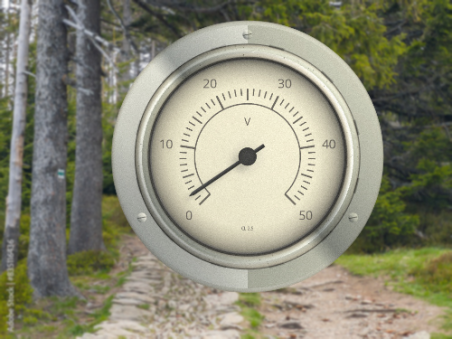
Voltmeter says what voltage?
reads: 2 V
